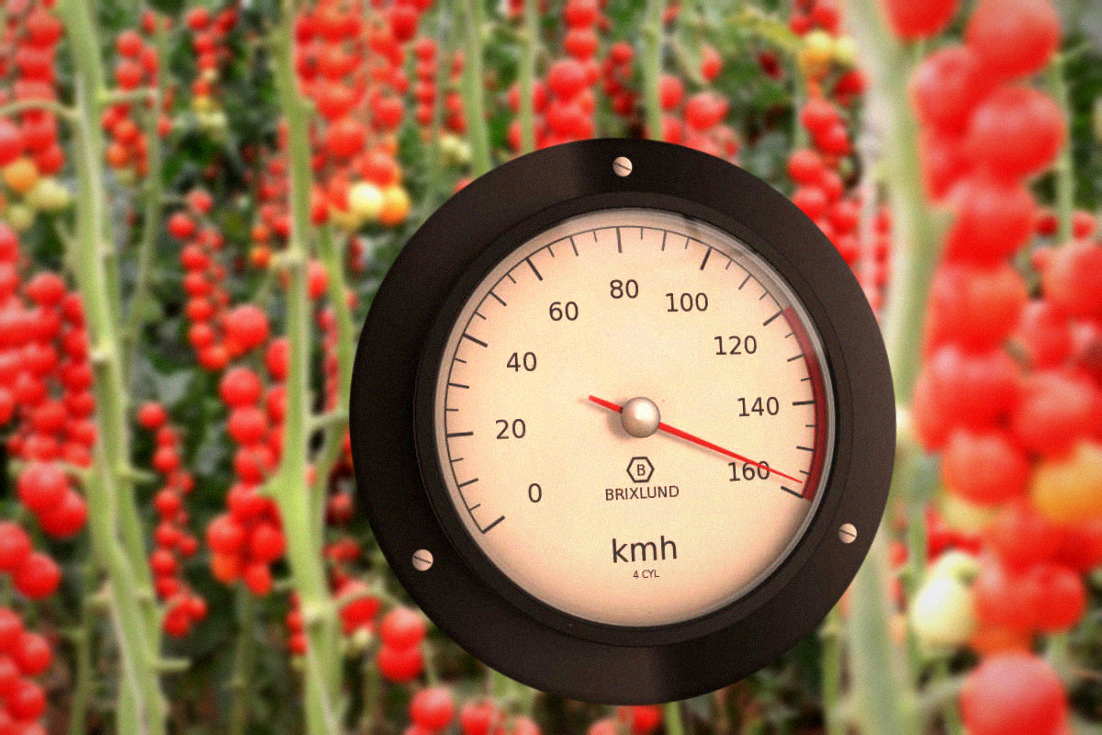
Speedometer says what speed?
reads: 157.5 km/h
